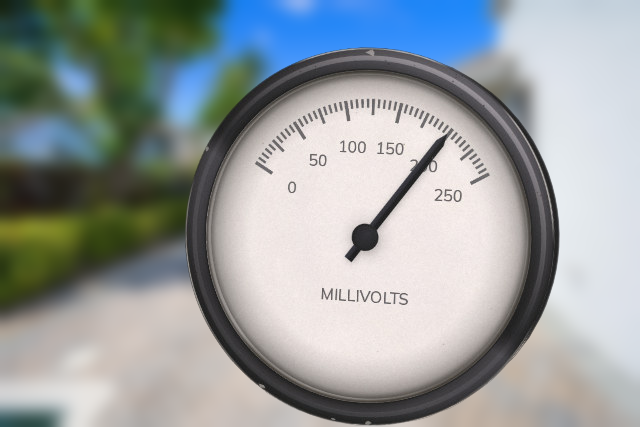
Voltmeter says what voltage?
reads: 200 mV
